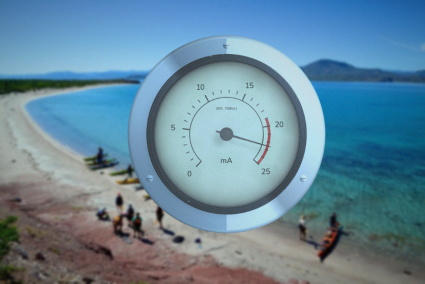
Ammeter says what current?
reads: 22.5 mA
